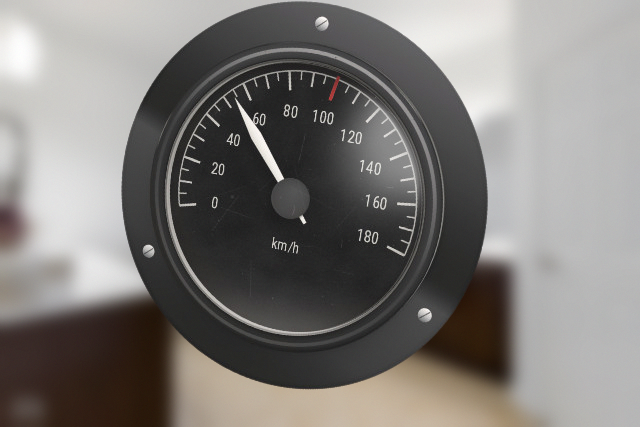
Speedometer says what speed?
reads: 55 km/h
